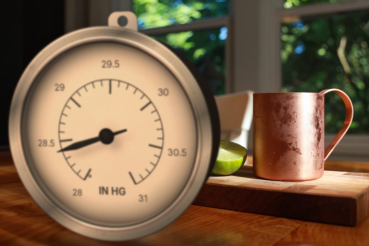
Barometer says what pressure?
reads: 28.4 inHg
